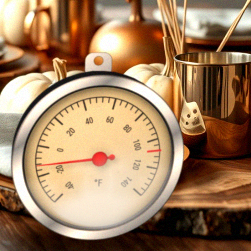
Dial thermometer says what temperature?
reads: -12 °F
